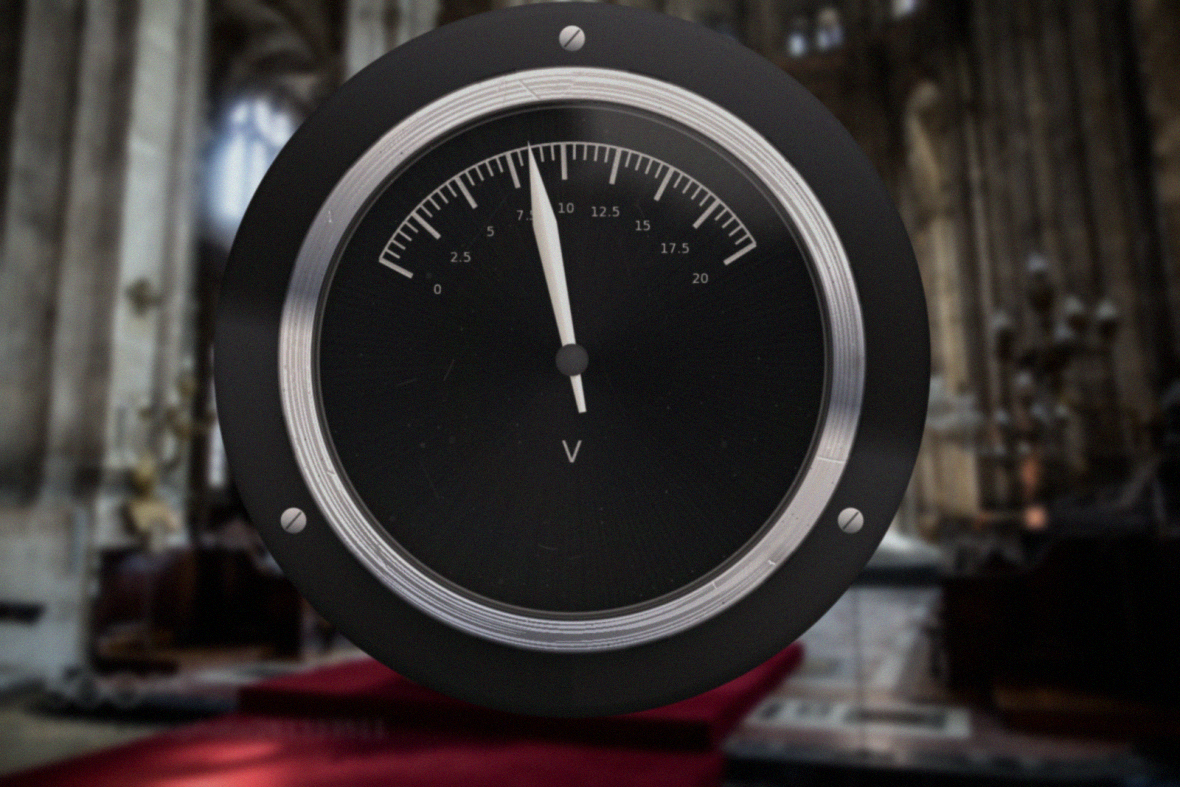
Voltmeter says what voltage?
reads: 8.5 V
